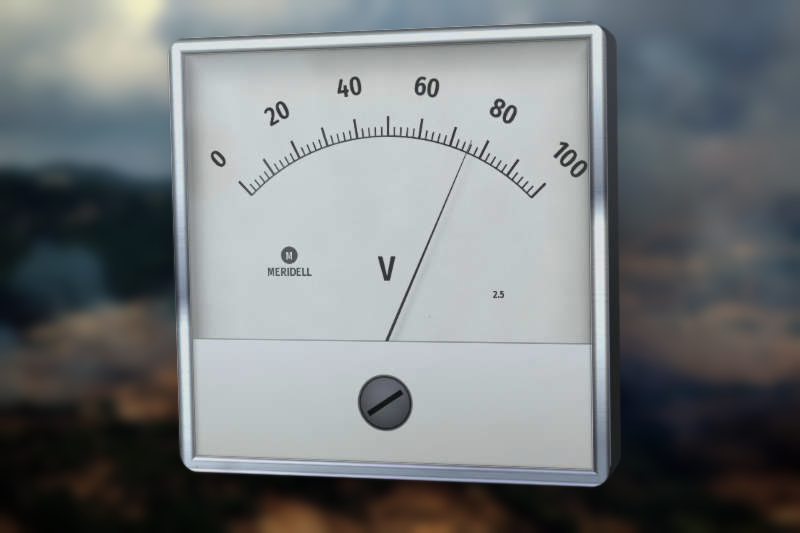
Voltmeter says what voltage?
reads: 76 V
